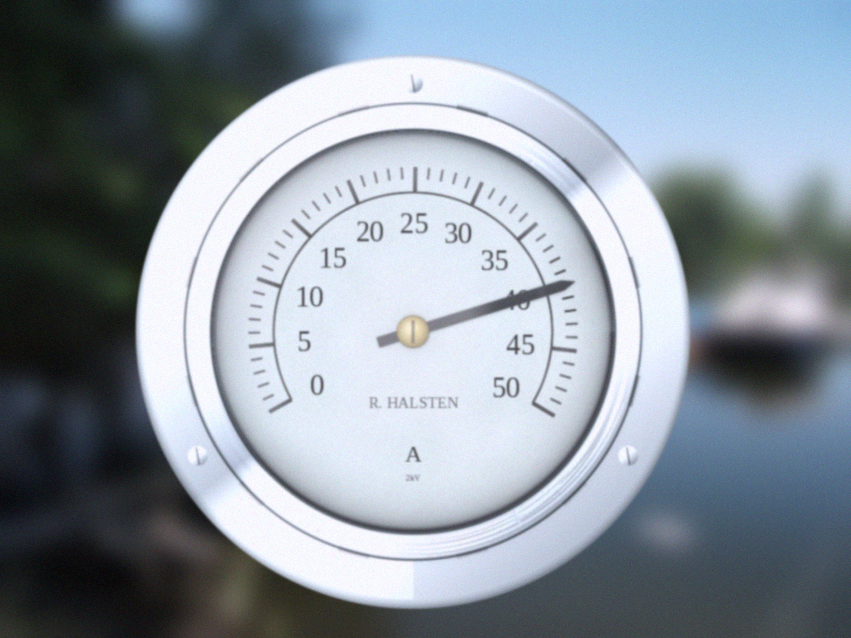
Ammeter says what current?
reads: 40 A
